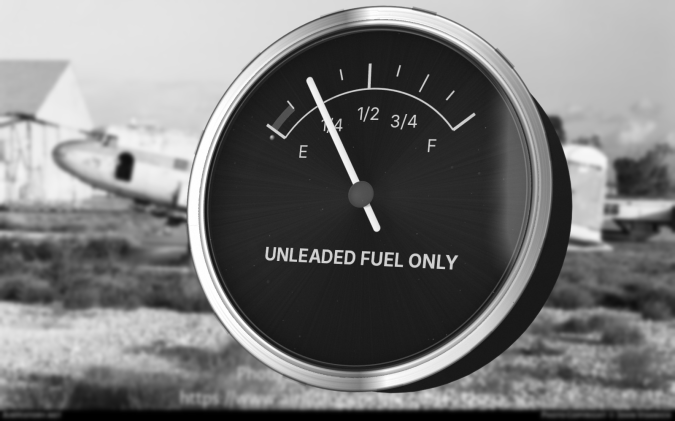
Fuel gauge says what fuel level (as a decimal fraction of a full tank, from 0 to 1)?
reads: 0.25
